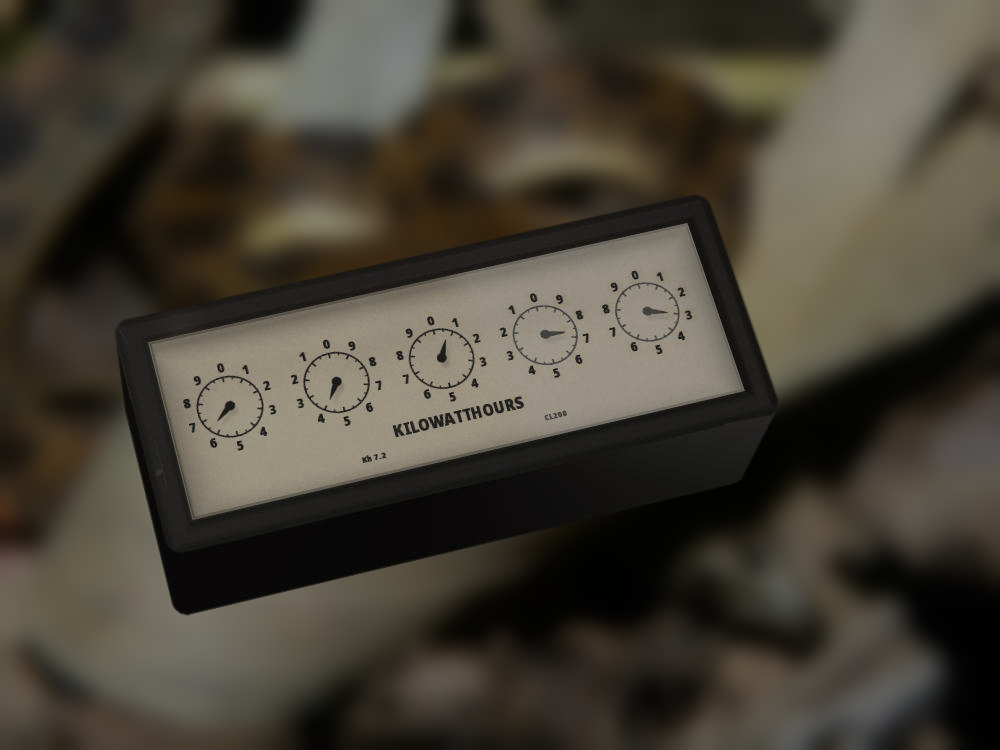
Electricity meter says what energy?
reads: 64073 kWh
